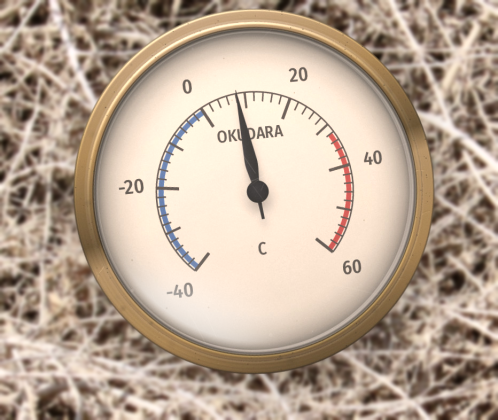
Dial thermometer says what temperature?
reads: 8 °C
